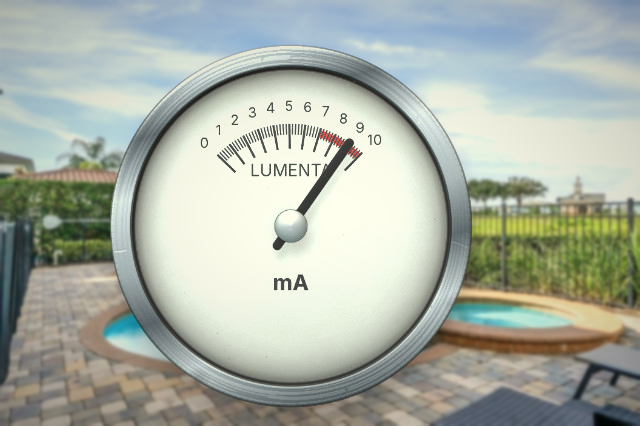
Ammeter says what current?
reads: 9 mA
